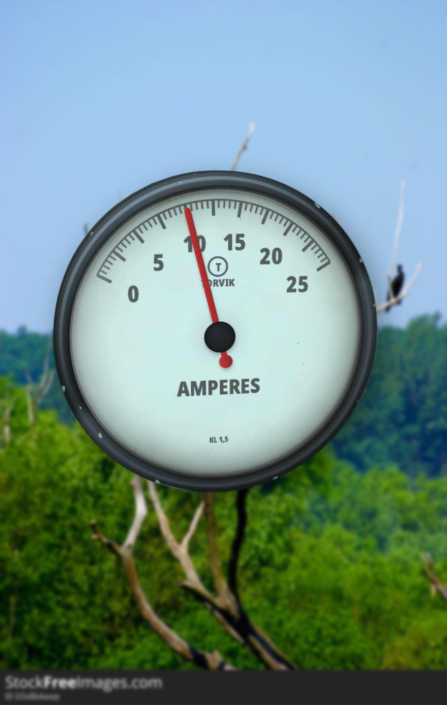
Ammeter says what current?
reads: 10 A
